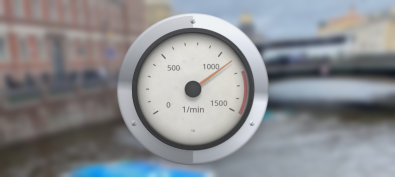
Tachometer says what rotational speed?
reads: 1100 rpm
